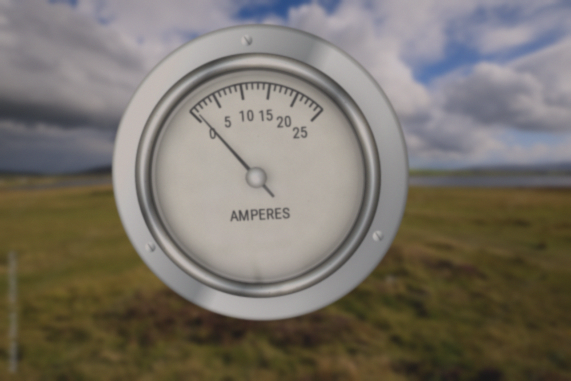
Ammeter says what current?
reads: 1 A
